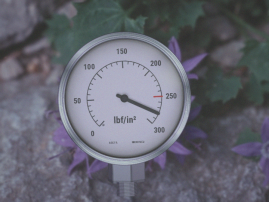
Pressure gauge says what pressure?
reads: 280 psi
